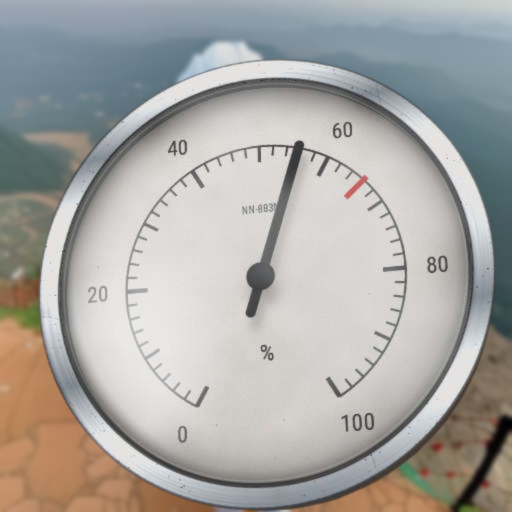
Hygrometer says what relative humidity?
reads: 56 %
